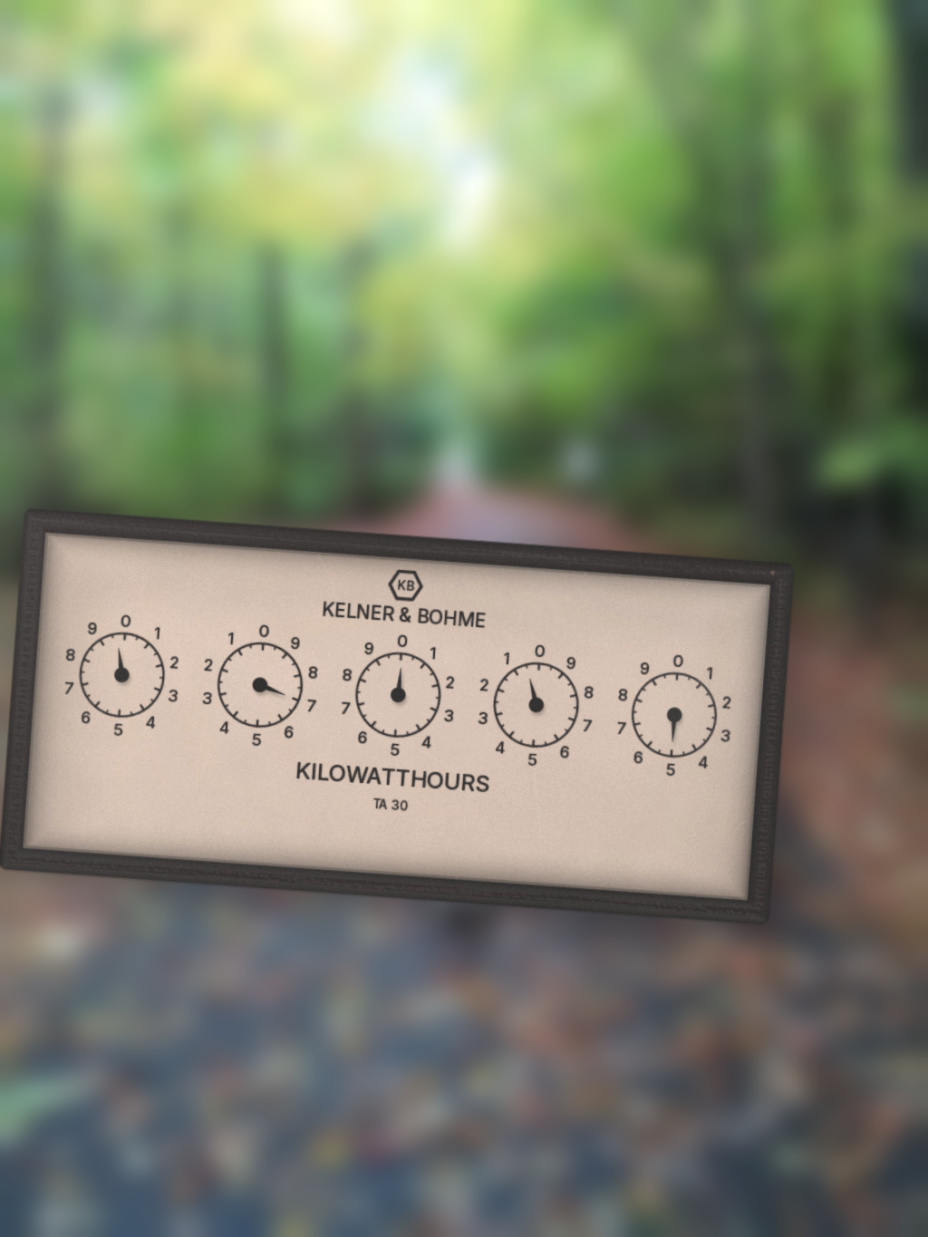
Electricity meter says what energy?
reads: 97005 kWh
